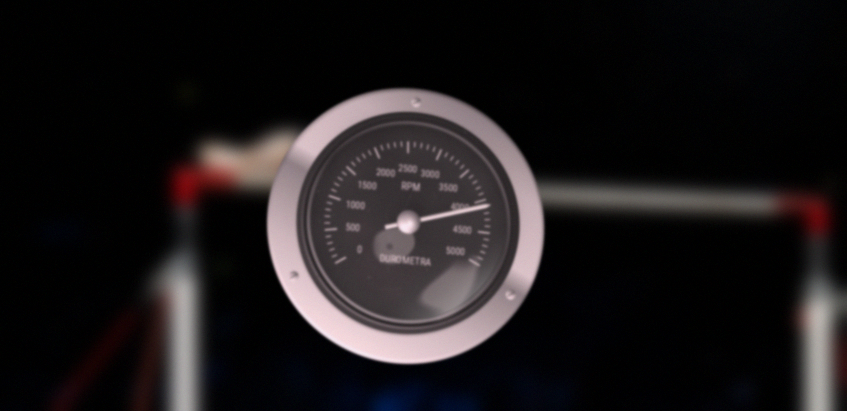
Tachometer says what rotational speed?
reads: 4100 rpm
